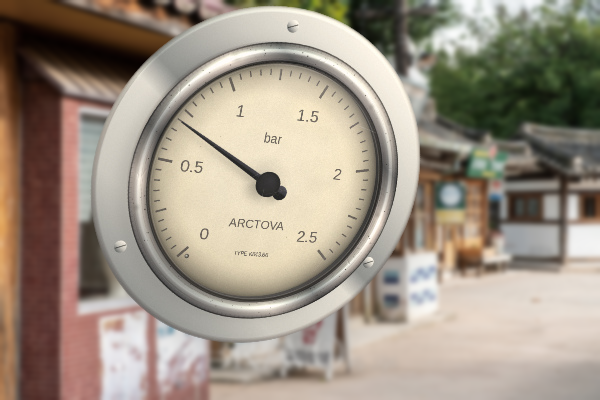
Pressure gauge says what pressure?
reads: 0.7 bar
